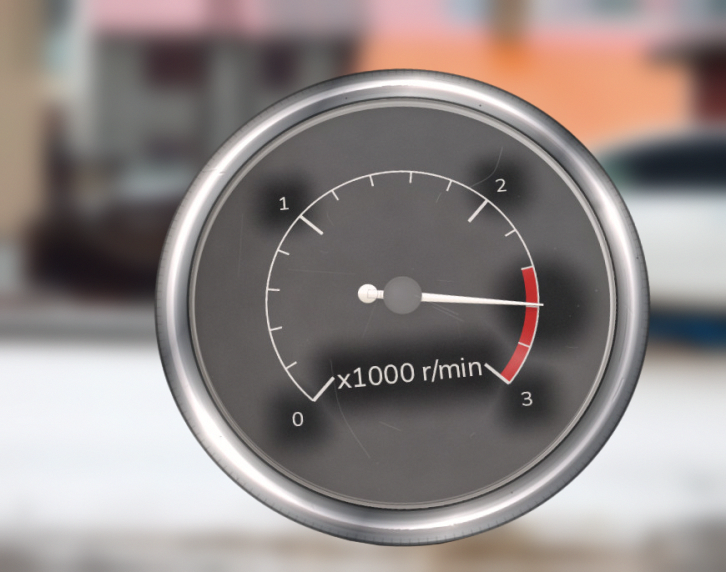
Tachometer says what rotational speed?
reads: 2600 rpm
